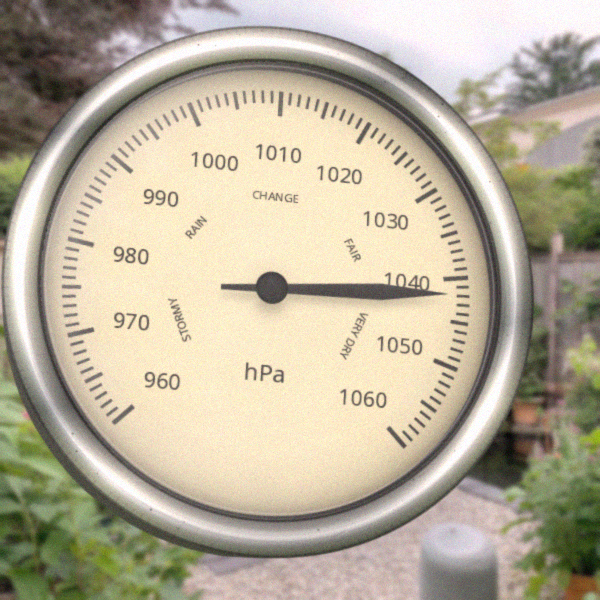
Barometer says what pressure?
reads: 1042 hPa
